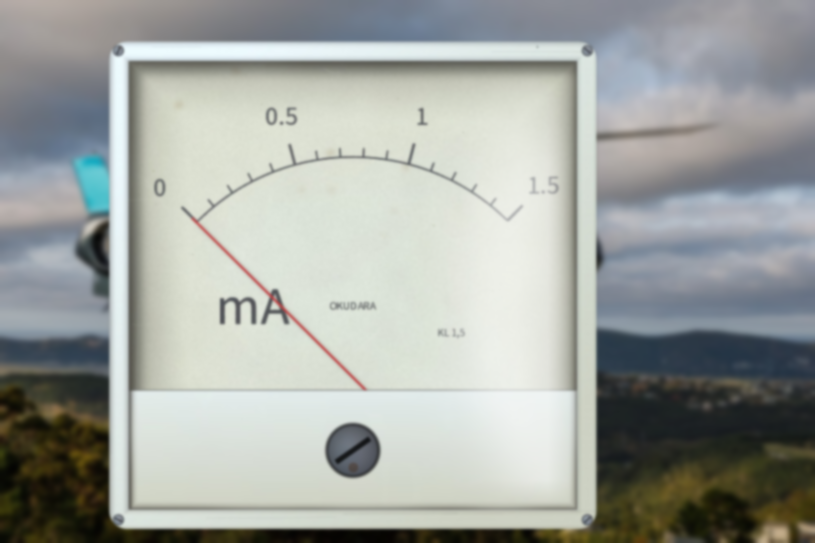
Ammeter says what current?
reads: 0 mA
